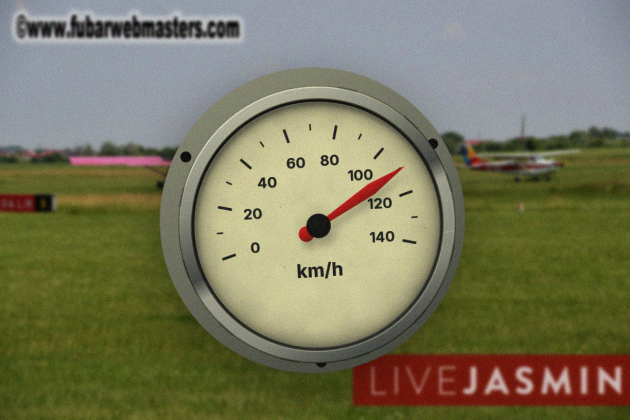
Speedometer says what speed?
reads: 110 km/h
